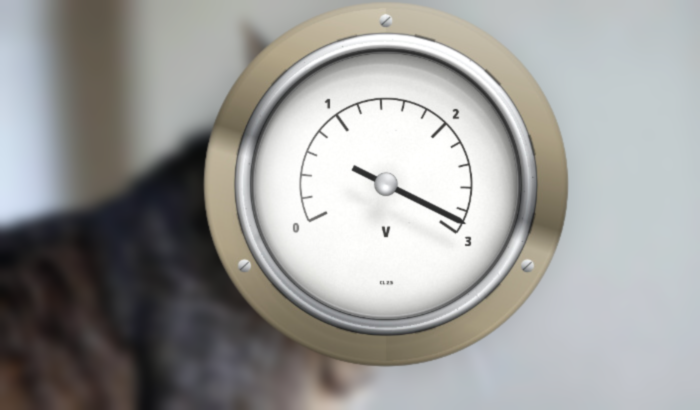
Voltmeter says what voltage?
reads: 2.9 V
